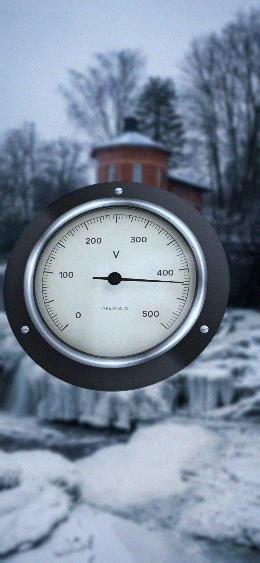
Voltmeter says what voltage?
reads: 425 V
